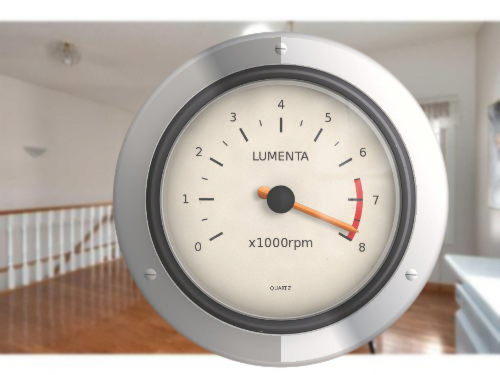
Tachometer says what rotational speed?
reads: 7750 rpm
